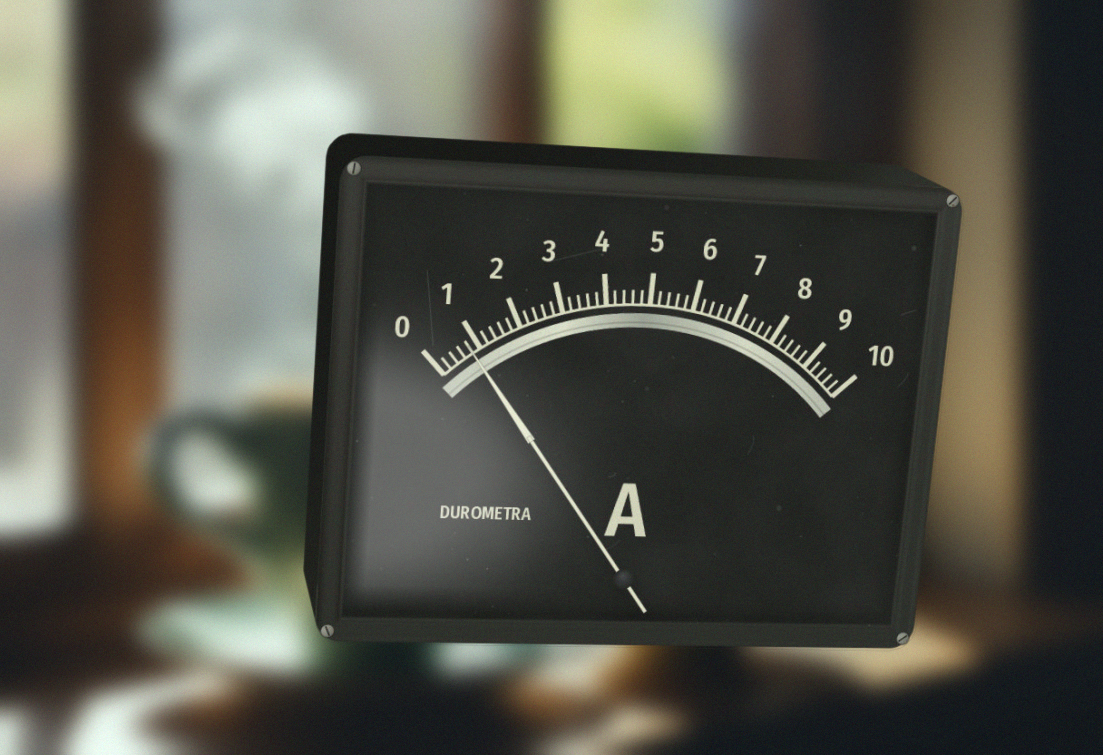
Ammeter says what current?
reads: 0.8 A
